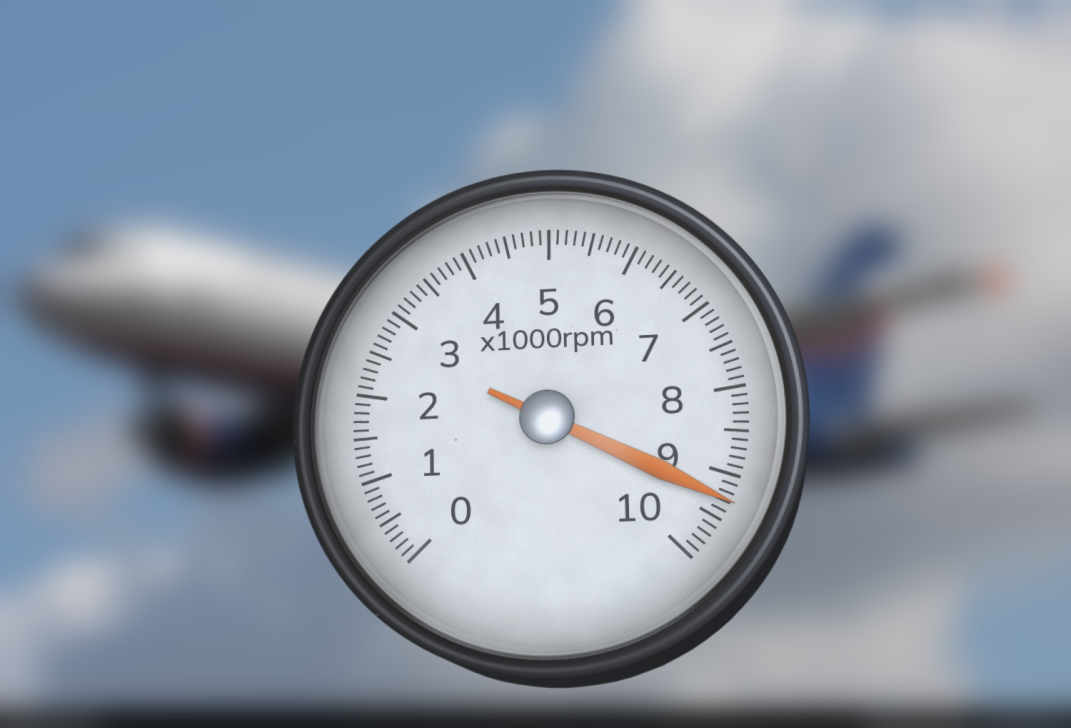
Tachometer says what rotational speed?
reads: 9300 rpm
